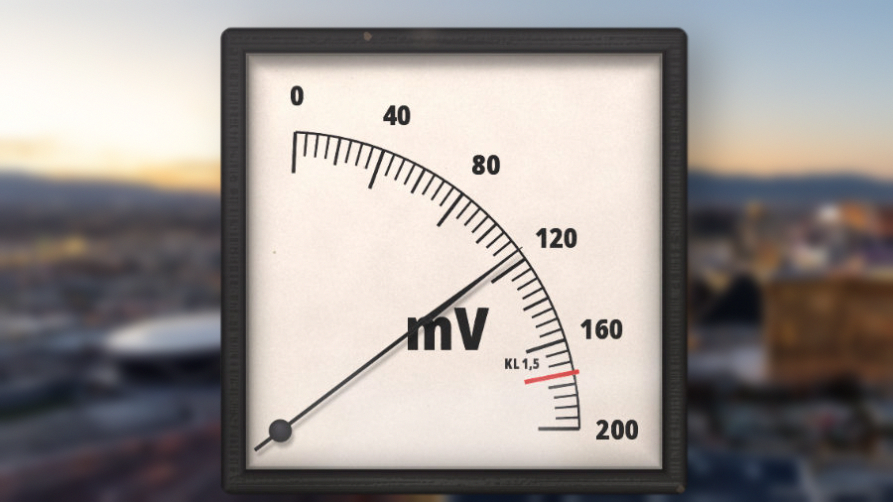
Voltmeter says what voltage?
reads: 115 mV
